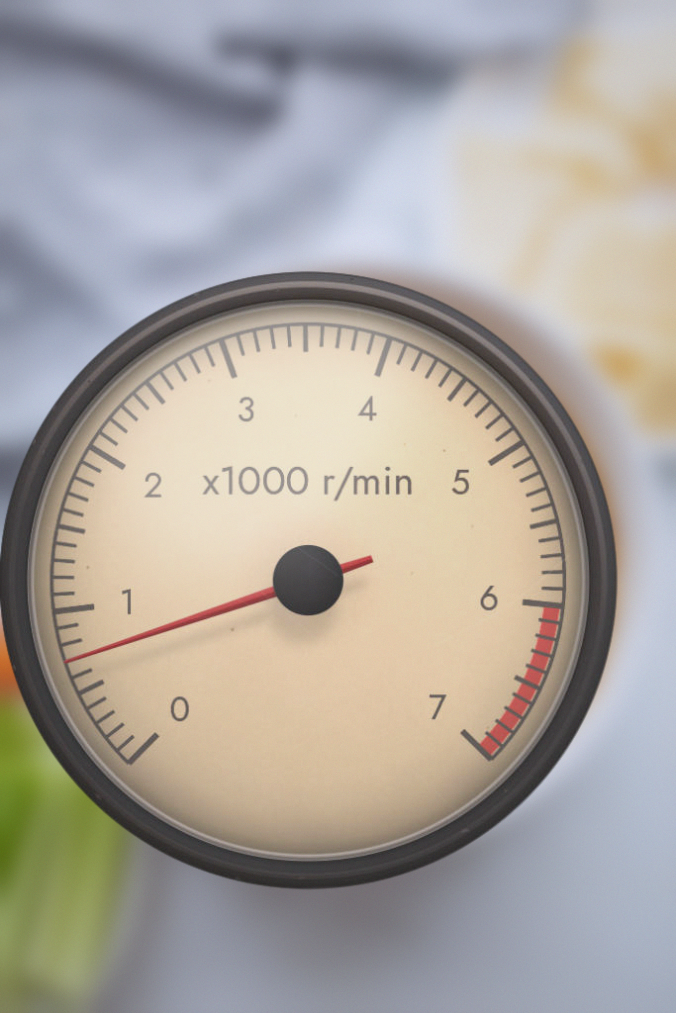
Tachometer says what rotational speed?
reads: 700 rpm
